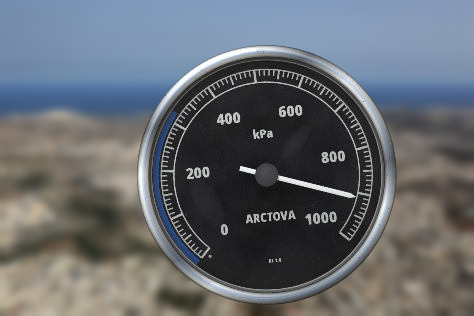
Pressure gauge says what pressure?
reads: 910 kPa
